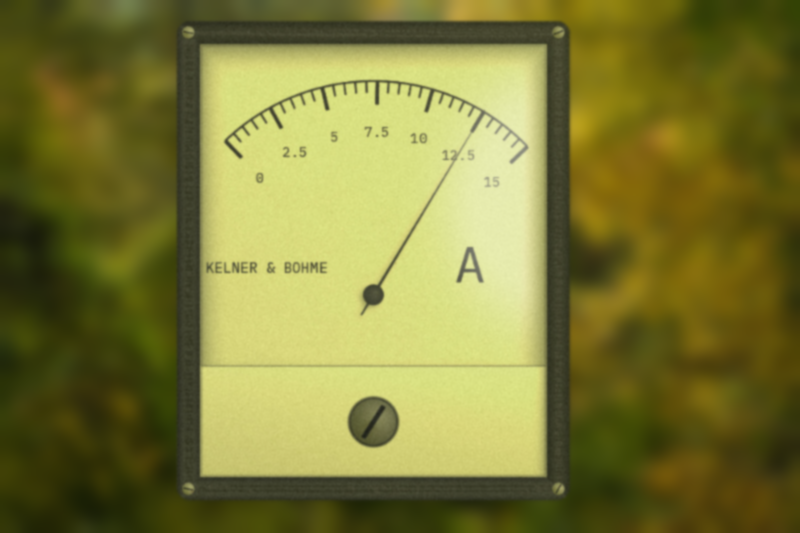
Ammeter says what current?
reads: 12.5 A
